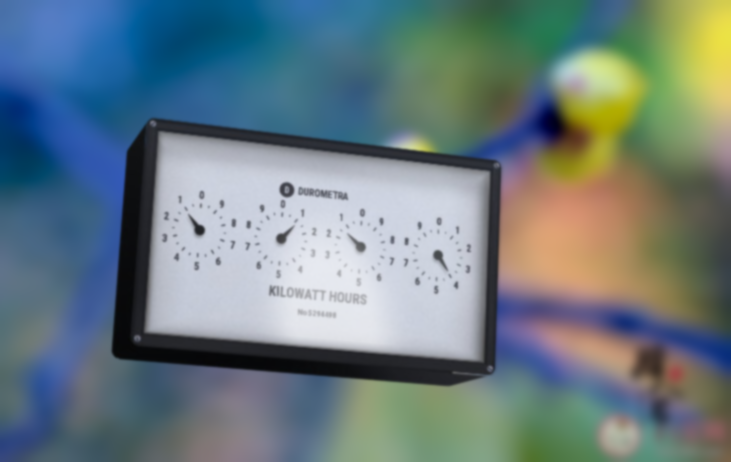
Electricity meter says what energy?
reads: 1114 kWh
